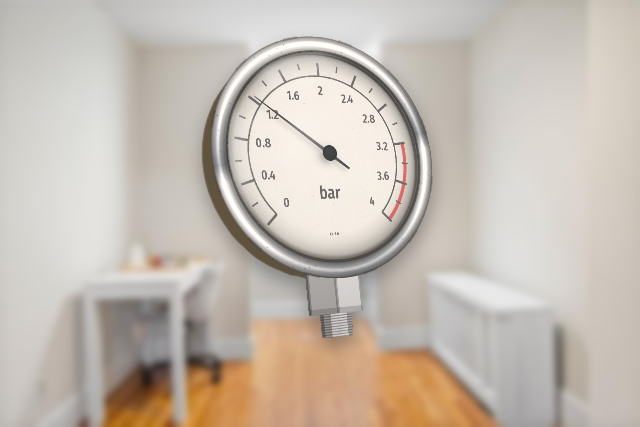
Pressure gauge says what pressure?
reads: 1.2 bar
